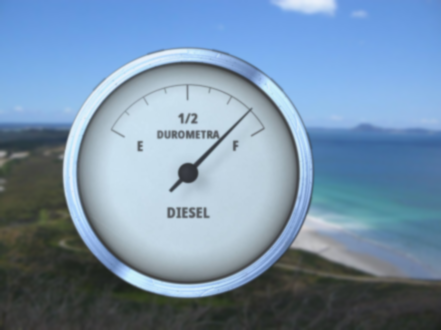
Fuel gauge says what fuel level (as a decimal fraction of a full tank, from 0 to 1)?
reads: 0.875
